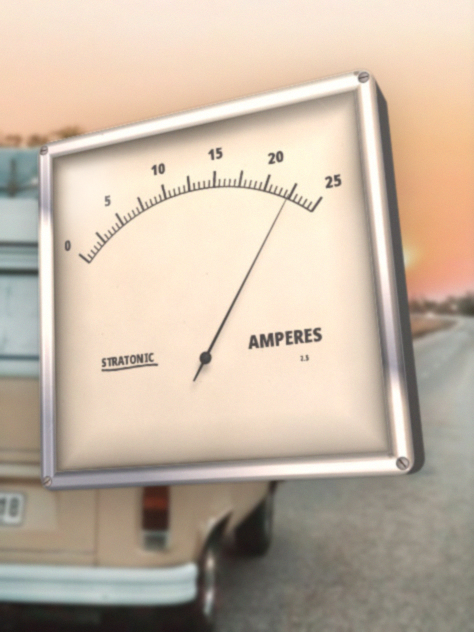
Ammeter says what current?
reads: 22.5 A
